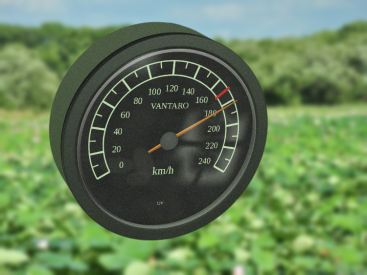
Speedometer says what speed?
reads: 180 km/h
